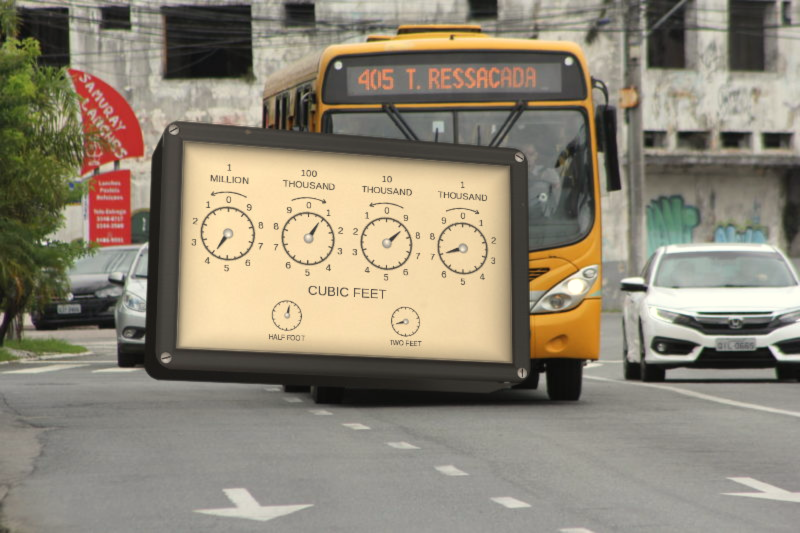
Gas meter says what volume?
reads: 408700 ft³
